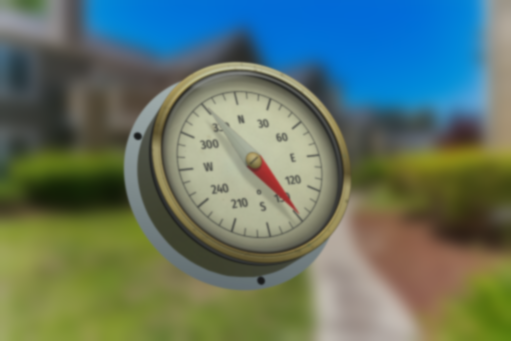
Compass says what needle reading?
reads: 150 °
